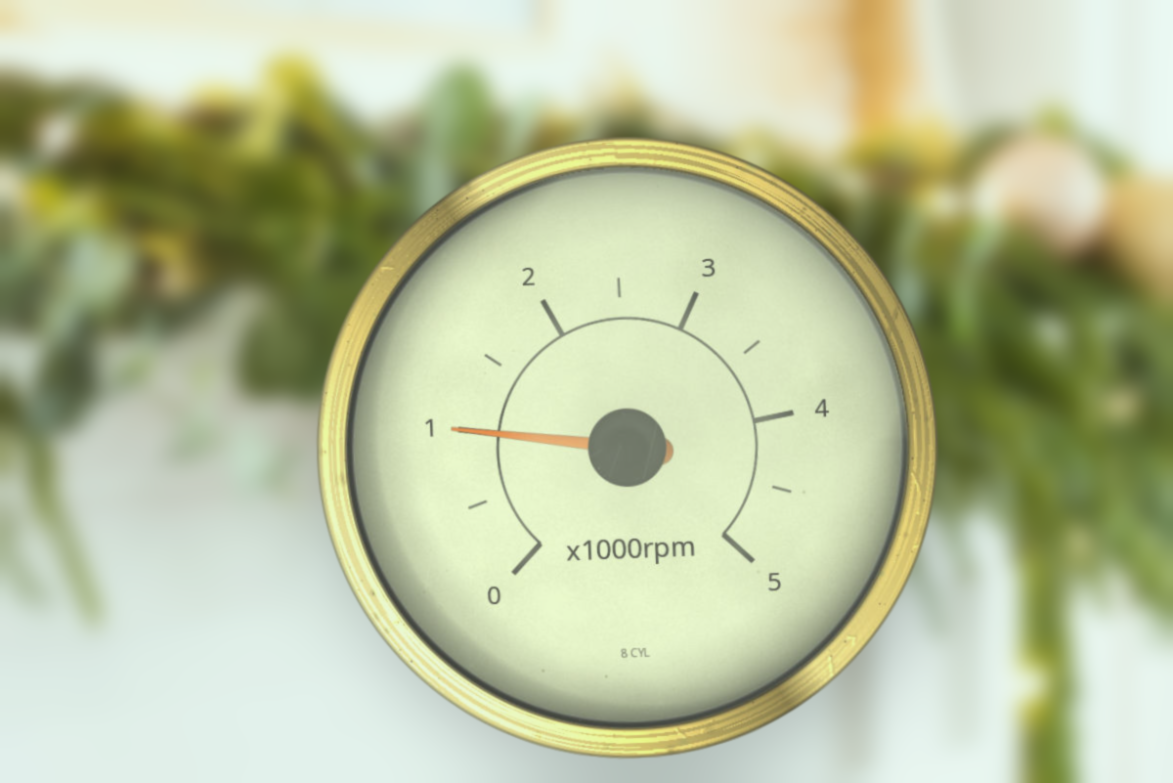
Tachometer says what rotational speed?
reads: 1000 rpm
